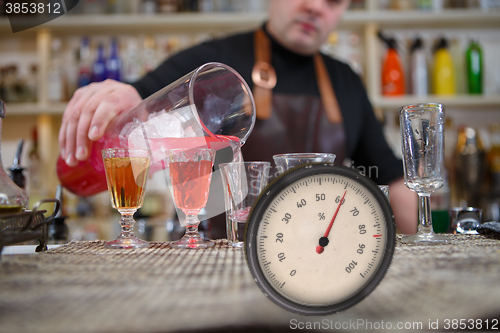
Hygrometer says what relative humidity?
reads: 60 %
